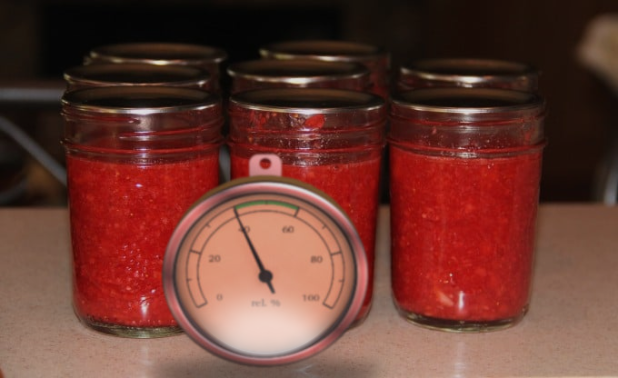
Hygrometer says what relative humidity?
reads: 40 %
